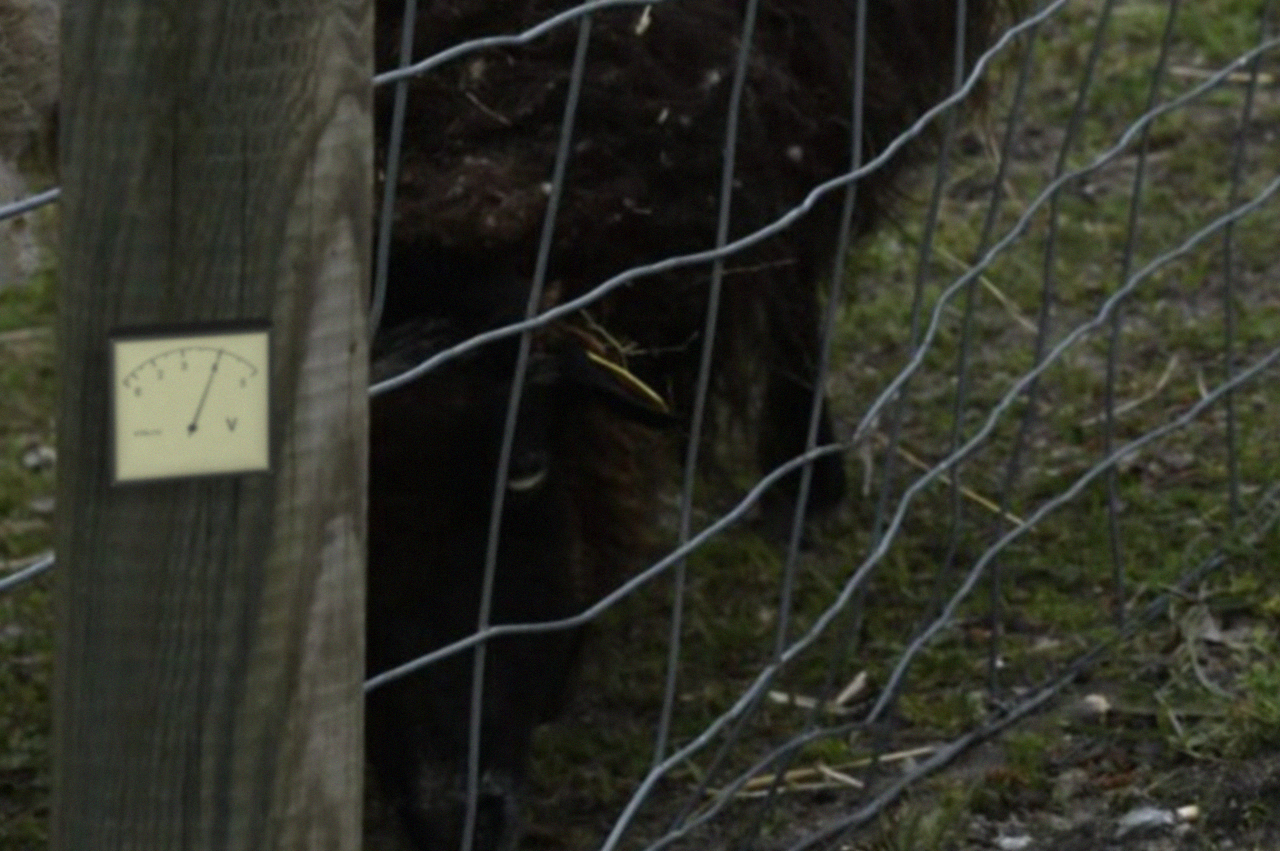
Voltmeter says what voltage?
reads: 4 V
